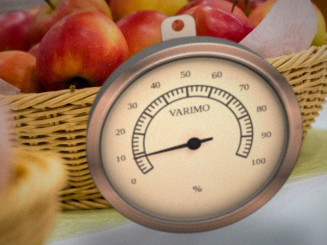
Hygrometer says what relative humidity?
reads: 10 %
